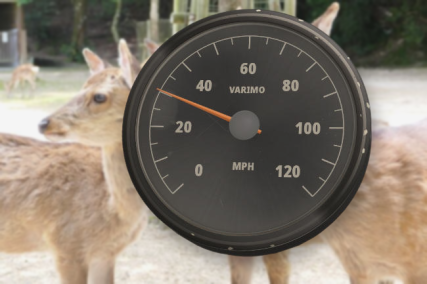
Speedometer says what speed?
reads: 30 mph
